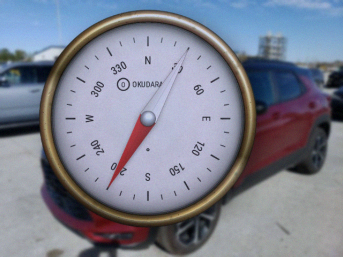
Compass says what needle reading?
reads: 210 °
